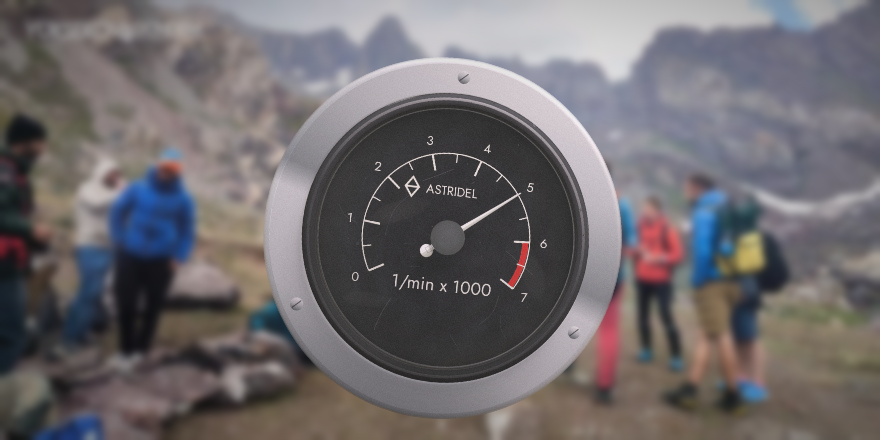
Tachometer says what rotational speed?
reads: 5000 rpm
